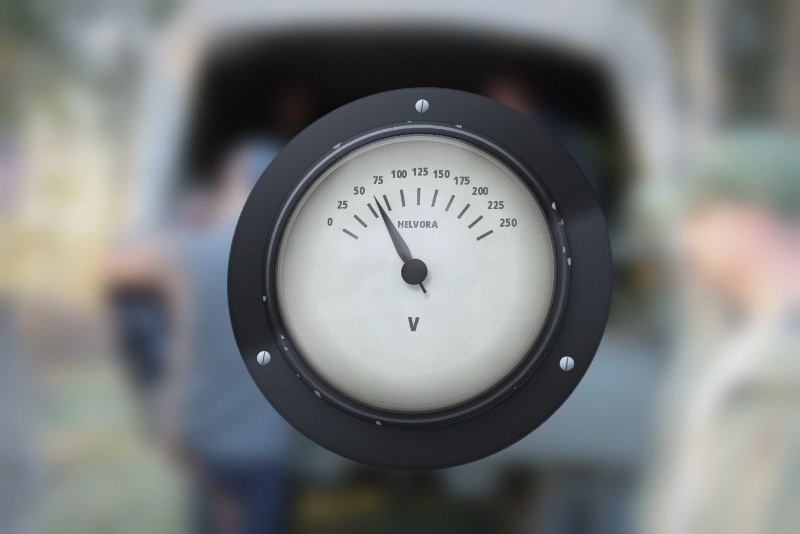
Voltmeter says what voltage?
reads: 62.5 V
